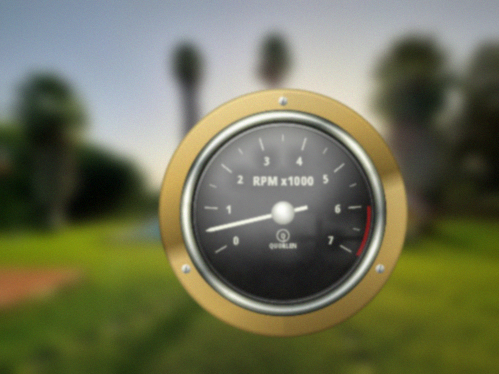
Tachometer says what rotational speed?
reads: 500 rpm
